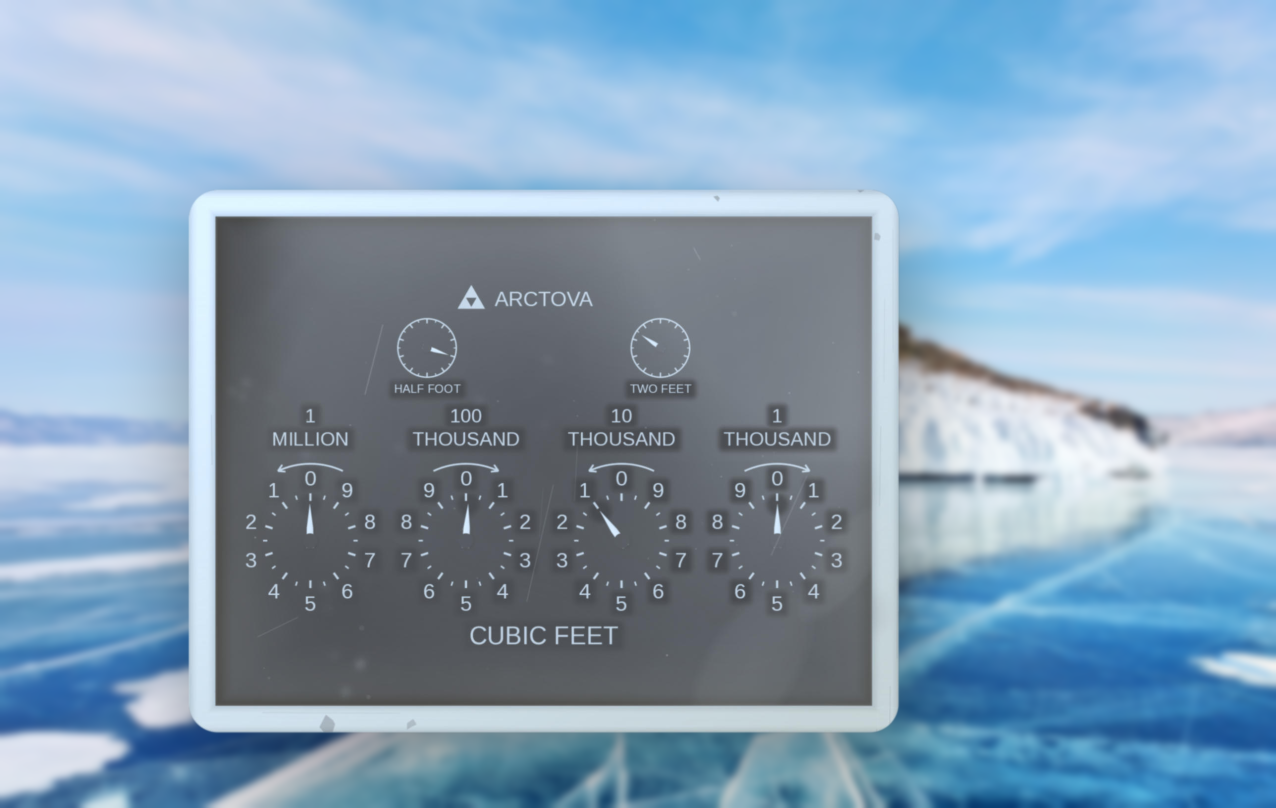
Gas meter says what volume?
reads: 1000 ft³
